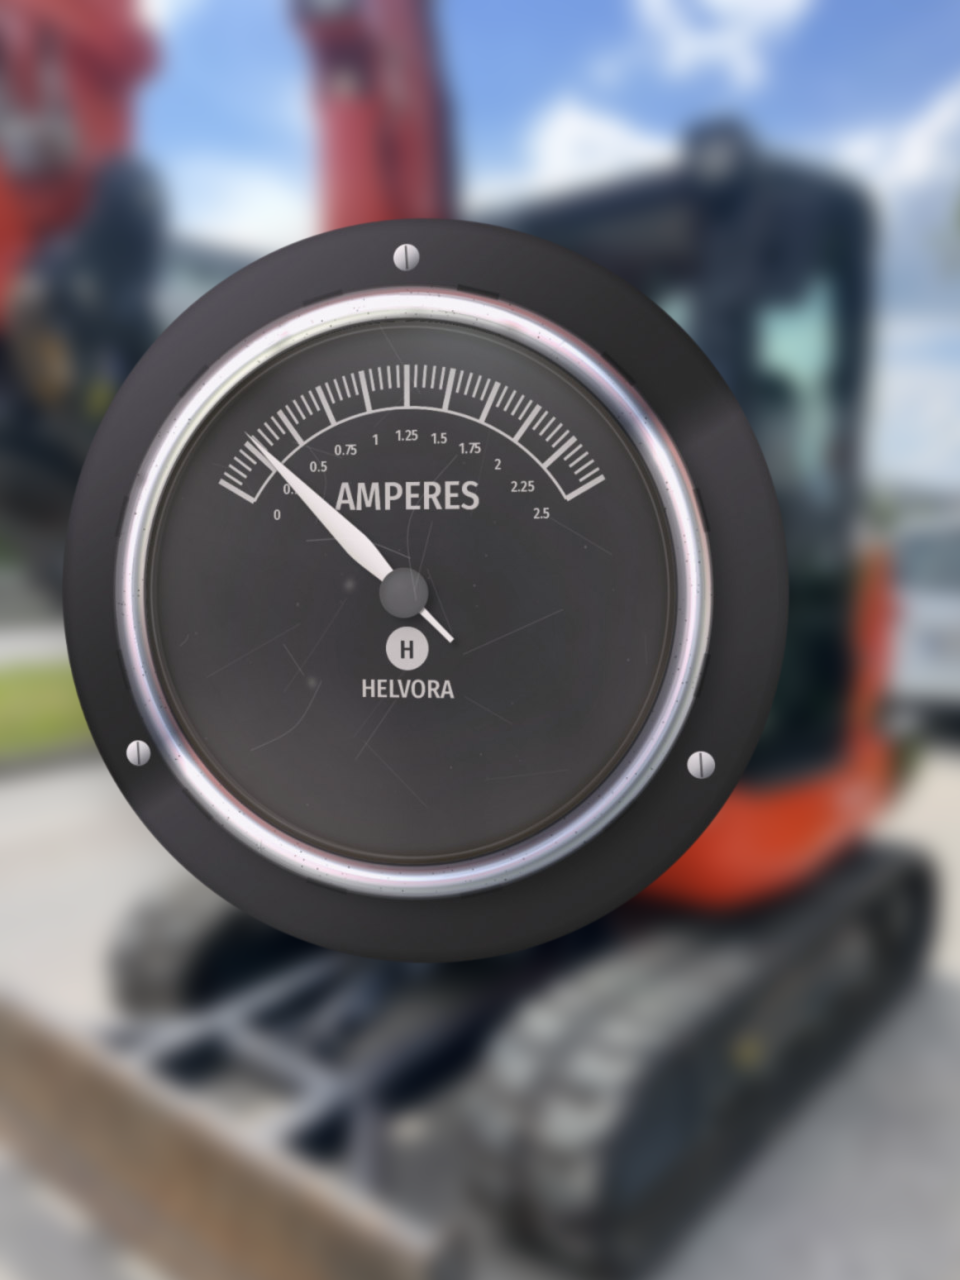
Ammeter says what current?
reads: 0.3 A
